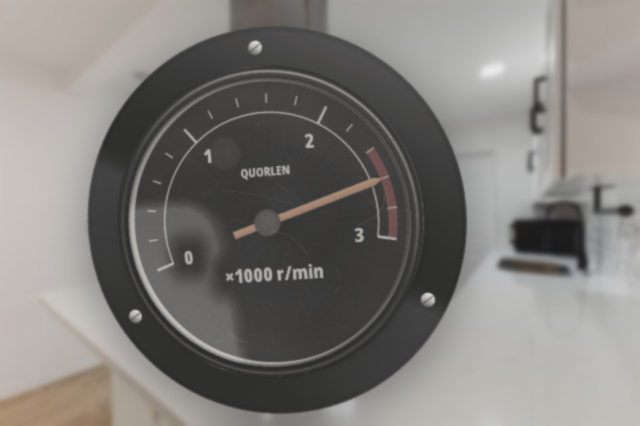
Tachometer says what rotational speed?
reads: 2600 rpm
